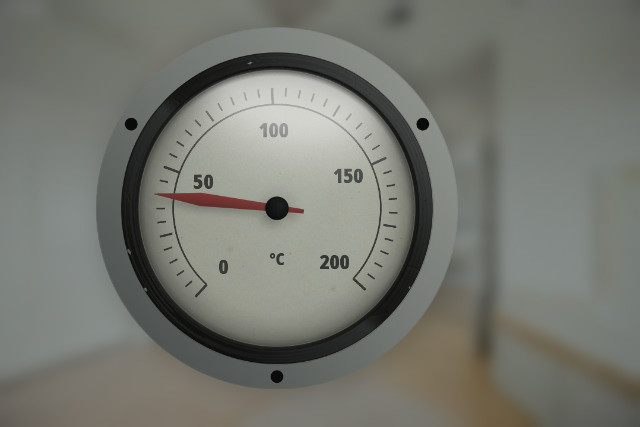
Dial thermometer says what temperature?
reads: 40 °C
